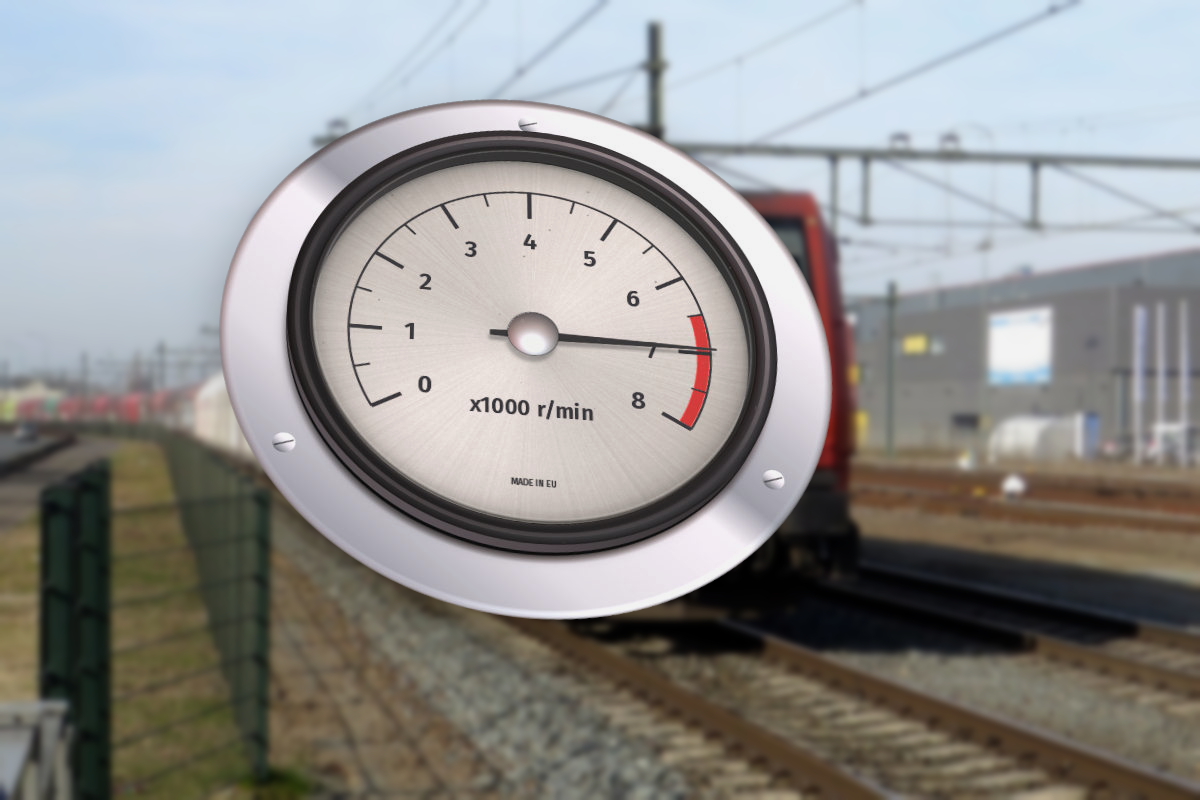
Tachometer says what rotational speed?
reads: 7000 rpm
